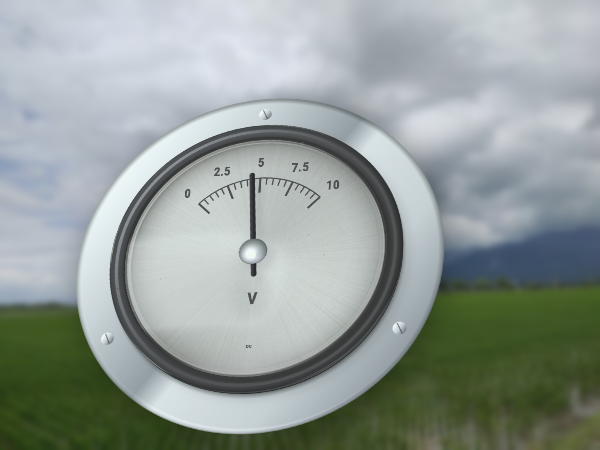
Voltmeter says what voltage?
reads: 4.5 V
